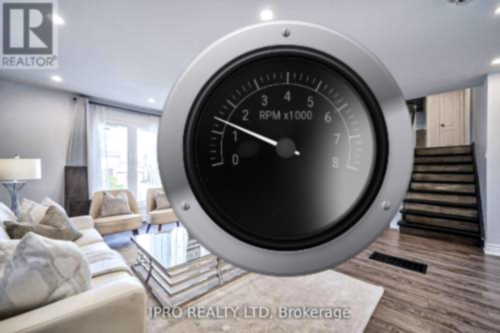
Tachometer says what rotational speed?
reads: 1400 rpm
